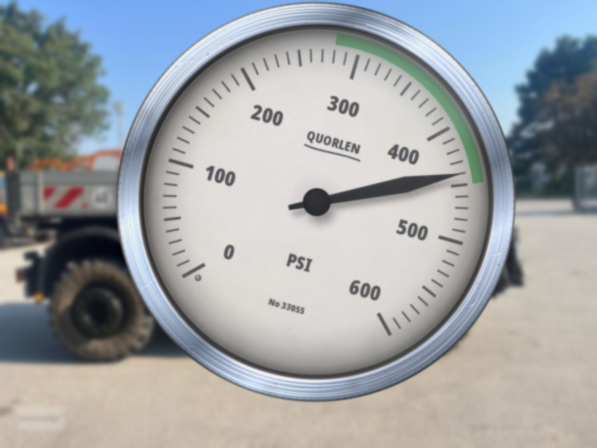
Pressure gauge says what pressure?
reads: 440 psi
